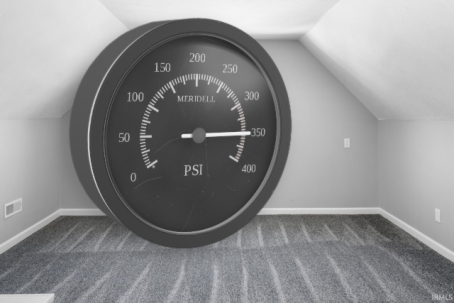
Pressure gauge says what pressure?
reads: 350 psi
